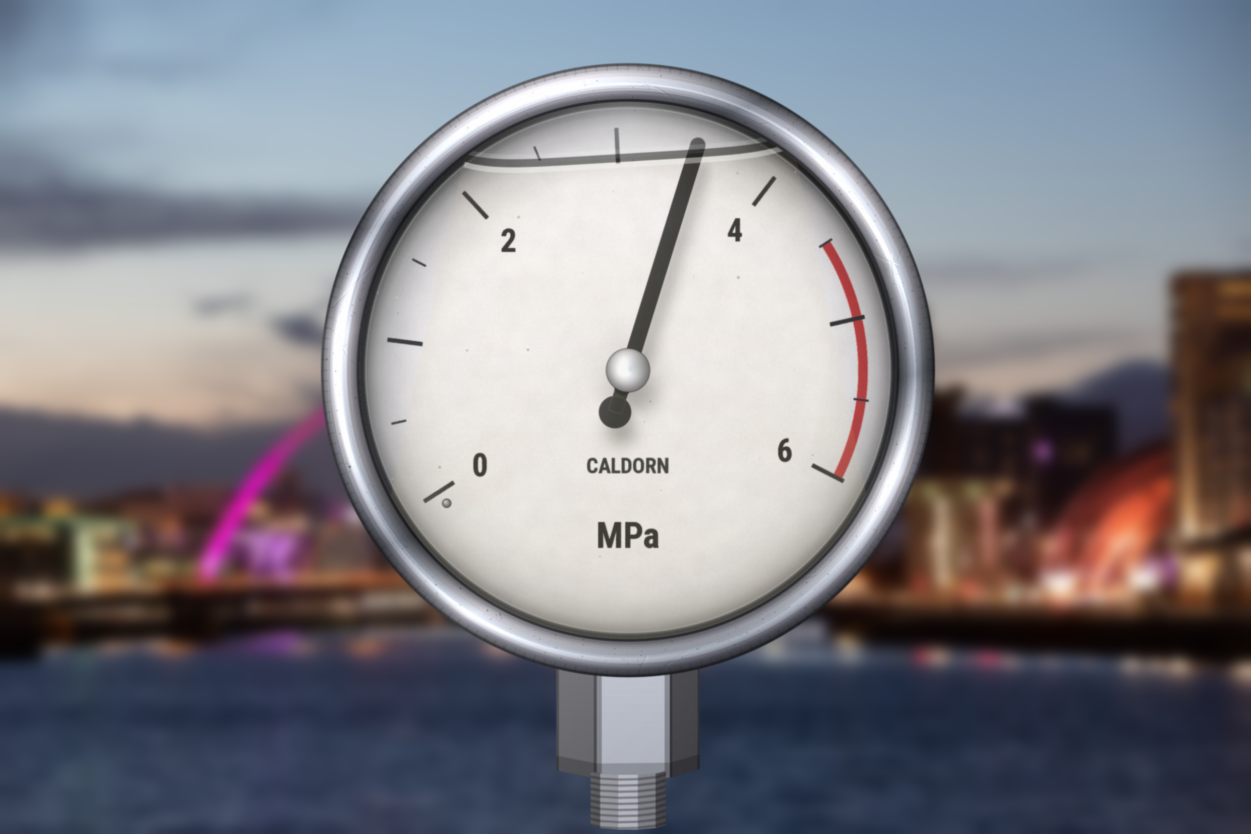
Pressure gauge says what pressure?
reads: 3.5 MPa
